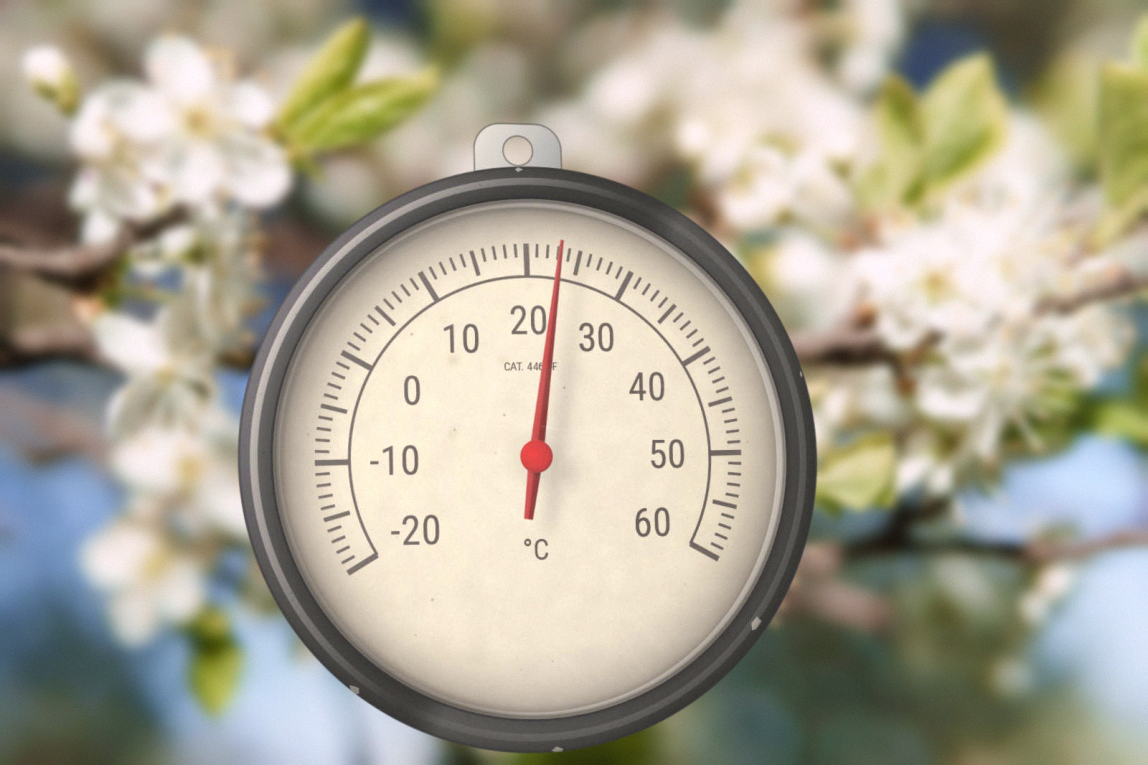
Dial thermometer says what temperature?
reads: 23 °C
